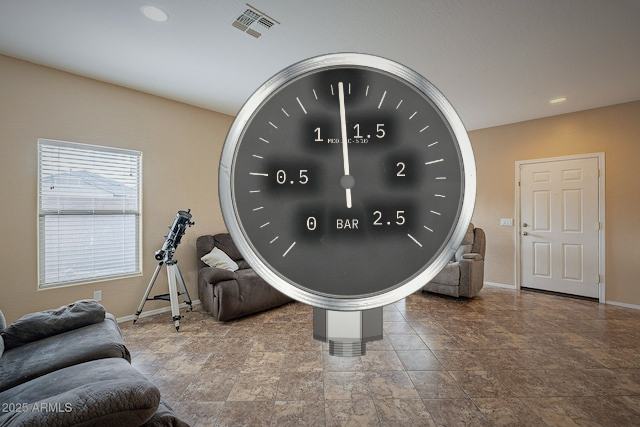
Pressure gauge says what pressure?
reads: 1.25 bar
